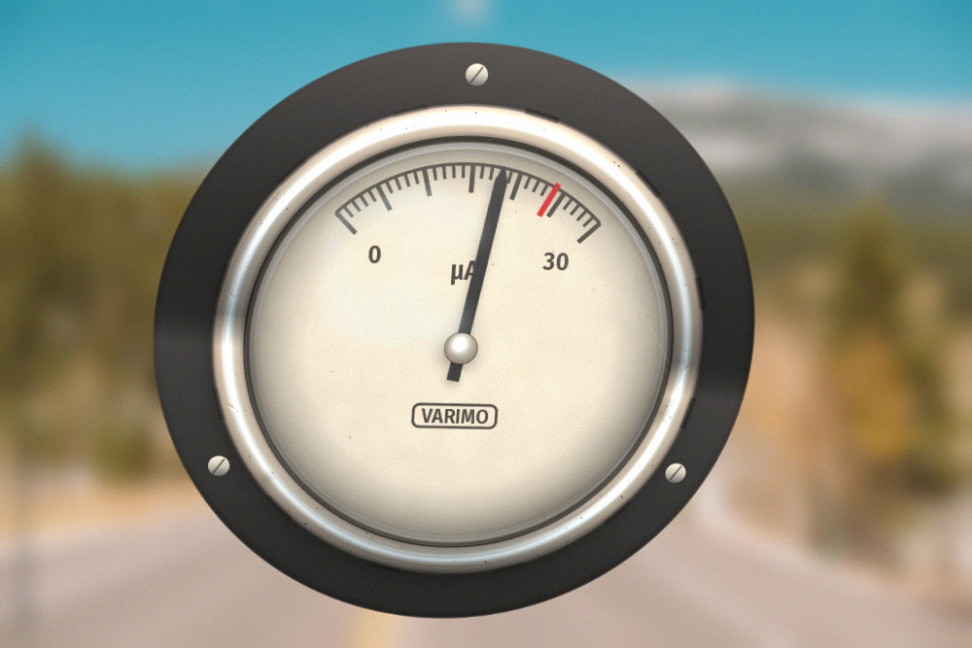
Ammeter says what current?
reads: 18 µA
